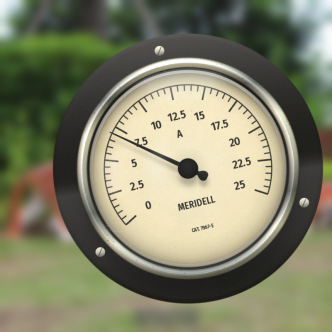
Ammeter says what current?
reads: 7 A
